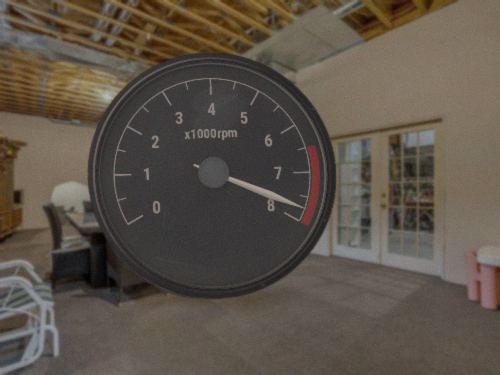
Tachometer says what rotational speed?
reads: 7750 rpm
